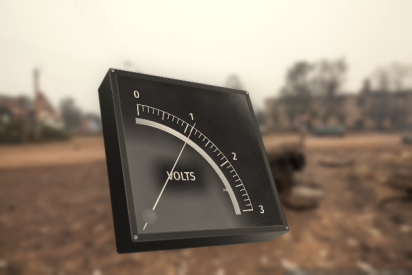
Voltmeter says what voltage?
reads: 1.1 V
